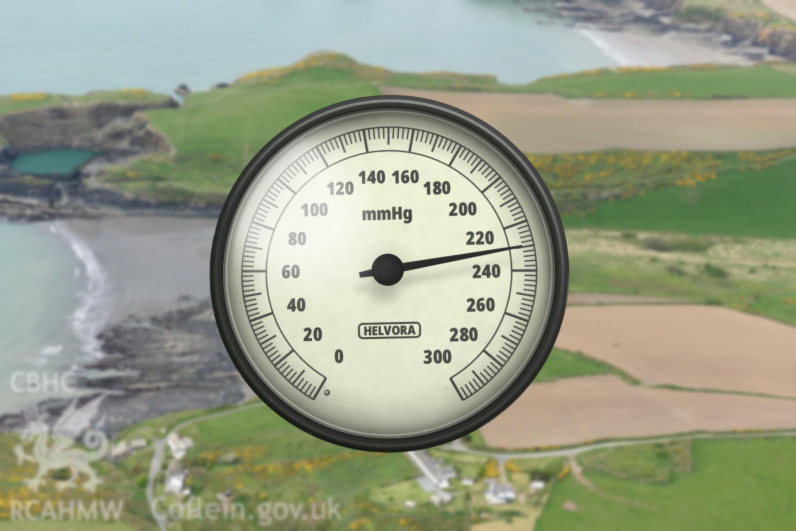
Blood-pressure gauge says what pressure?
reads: 230 mmHg
